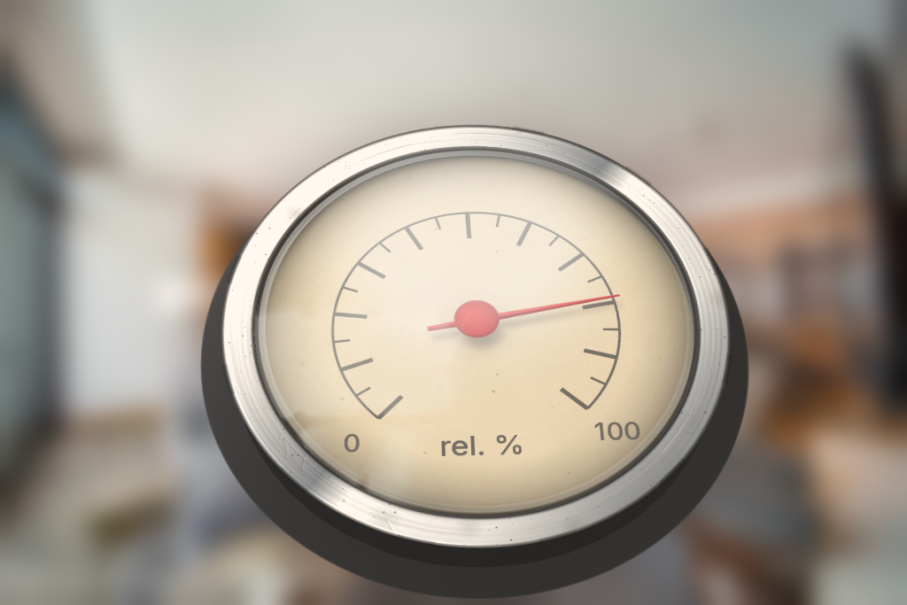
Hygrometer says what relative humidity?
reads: 80 %
